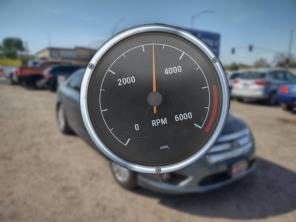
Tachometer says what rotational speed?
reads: 3250 rpm
